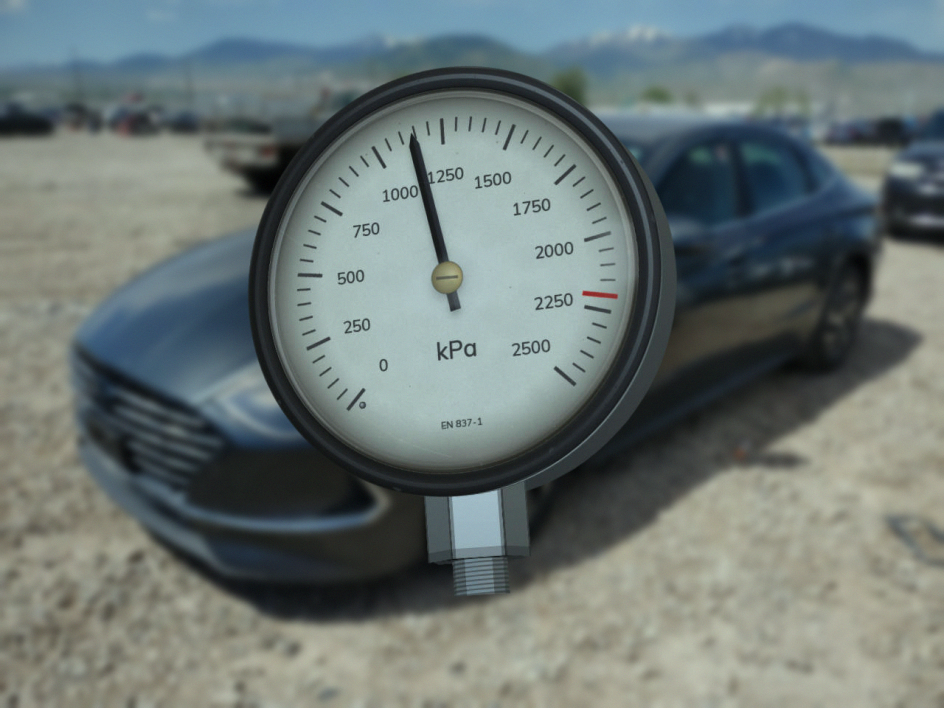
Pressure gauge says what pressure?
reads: 1150 kPa
